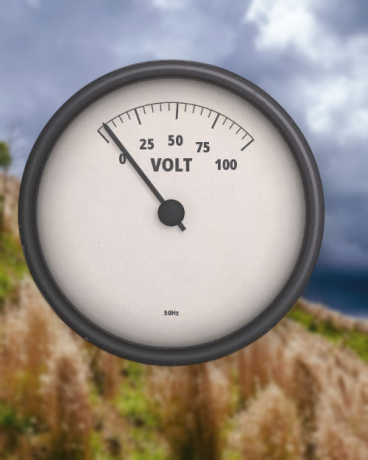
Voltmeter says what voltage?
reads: 5 V
